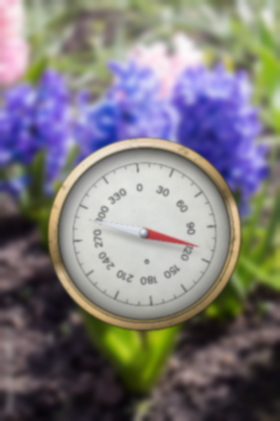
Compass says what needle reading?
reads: 110 °
